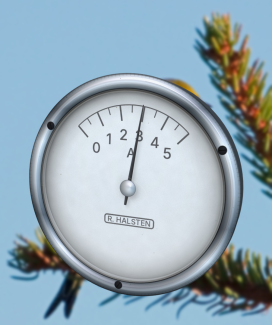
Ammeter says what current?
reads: 3 A
